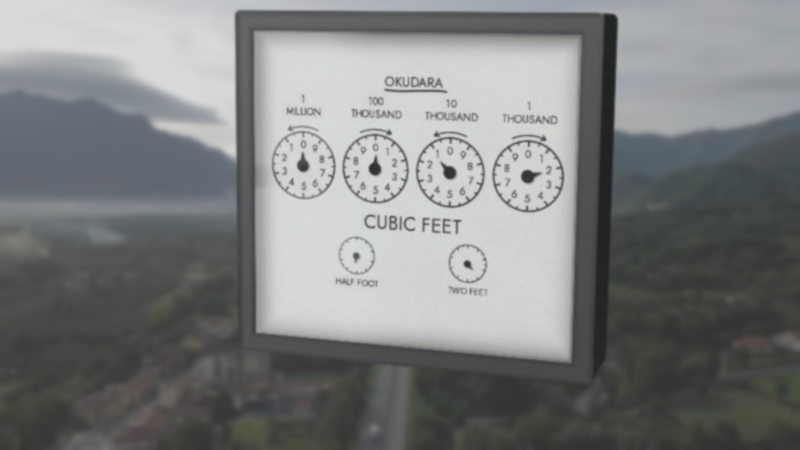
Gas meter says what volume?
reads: 1200 ft³
